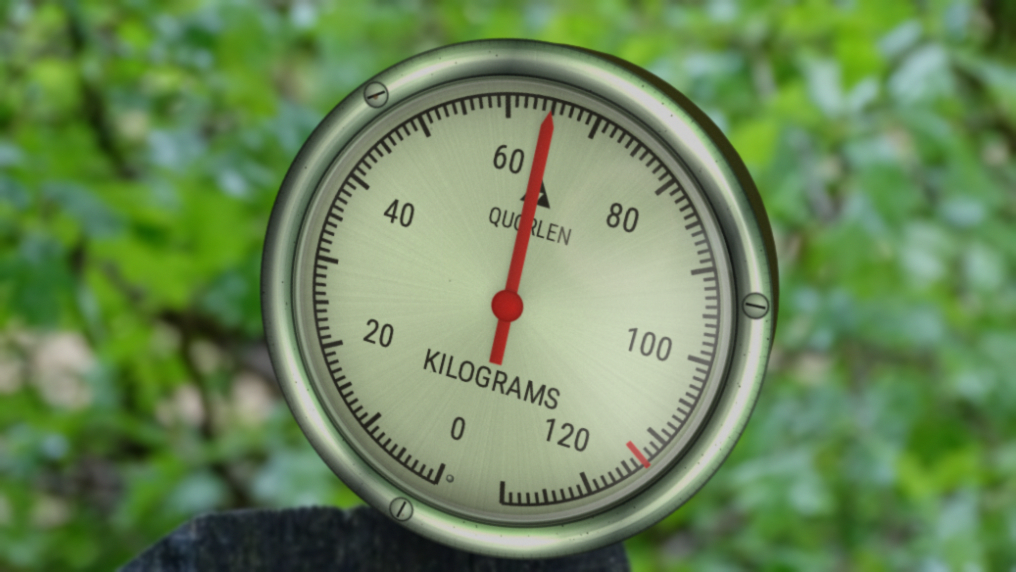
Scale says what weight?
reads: 65 kg
